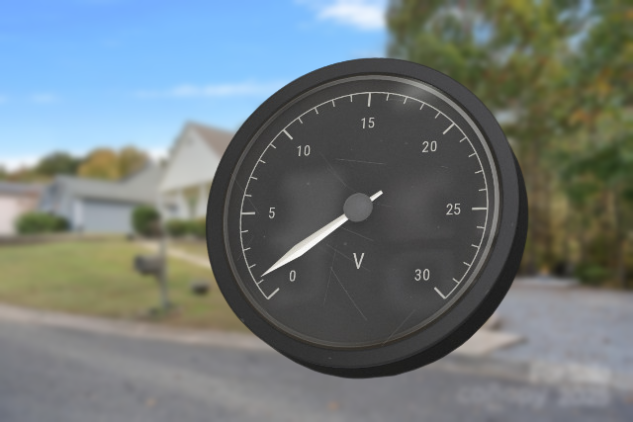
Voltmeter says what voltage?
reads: 1 V
